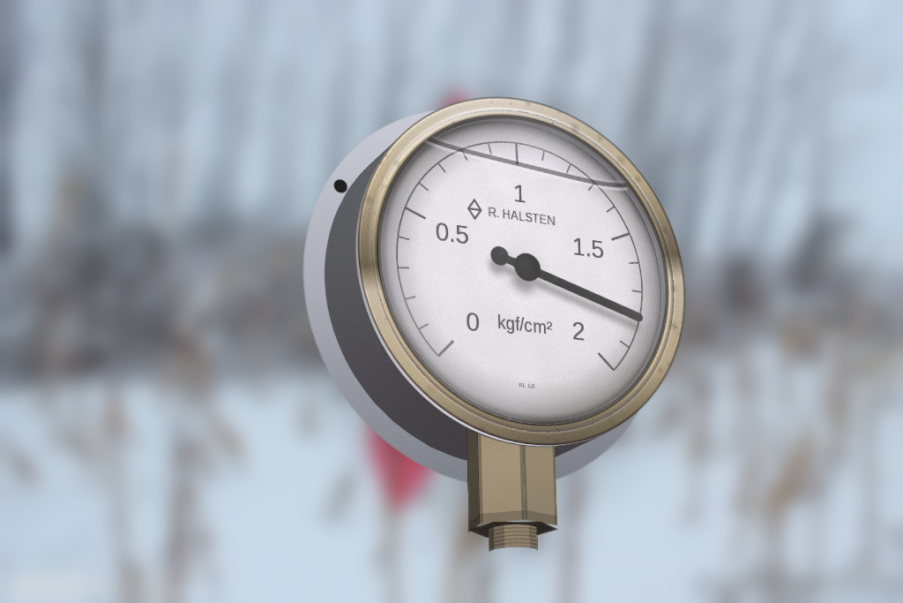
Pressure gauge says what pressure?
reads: 1.8 kg/cm²
